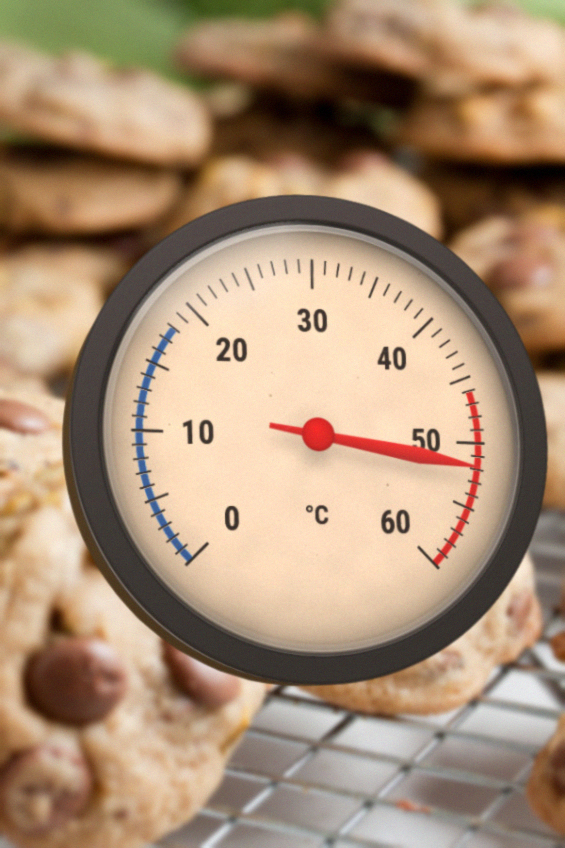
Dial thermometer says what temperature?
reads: 52 °C
